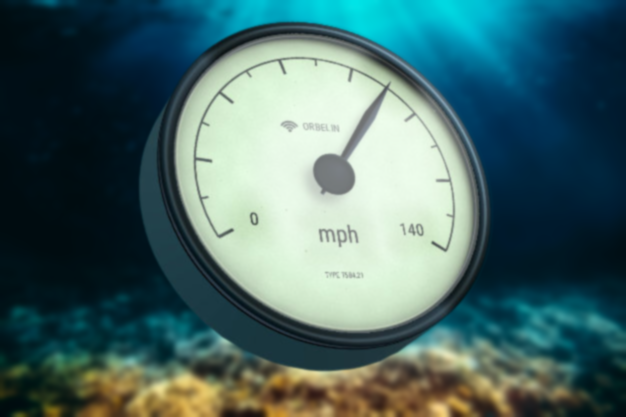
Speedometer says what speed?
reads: 90 mph
